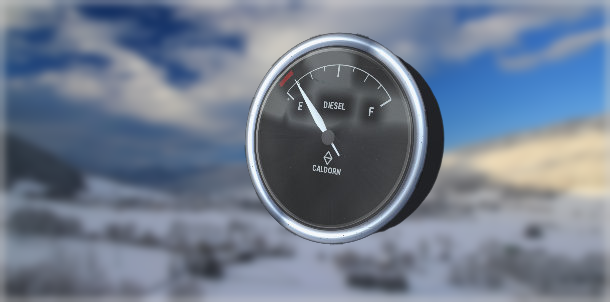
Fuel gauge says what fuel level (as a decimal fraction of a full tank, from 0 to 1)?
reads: 0.125
